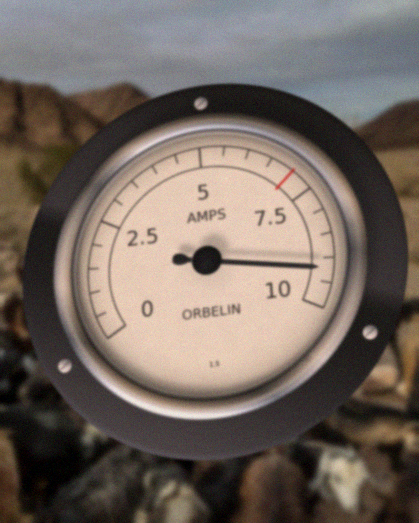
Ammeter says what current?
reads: 9.25 A
